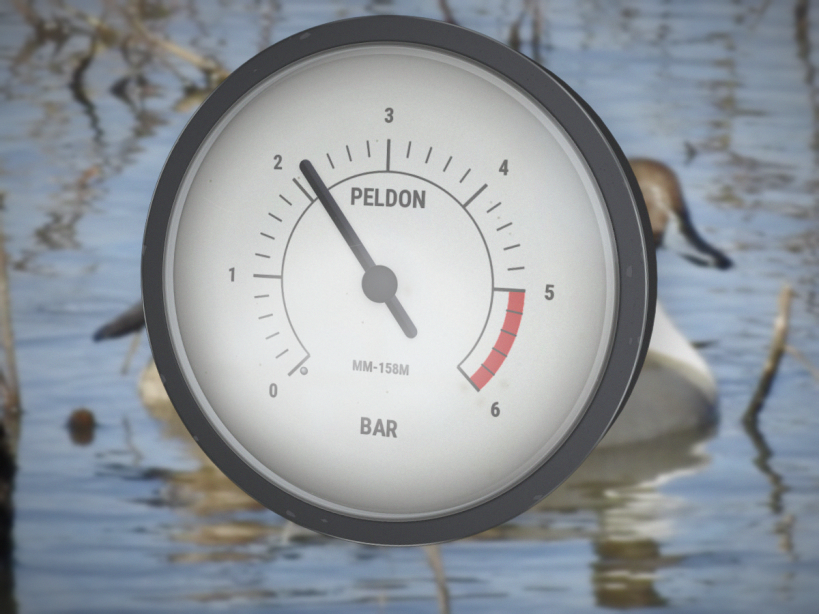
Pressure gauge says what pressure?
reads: 2.2 bar
